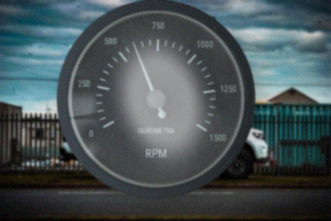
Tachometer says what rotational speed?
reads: 600 rpm
